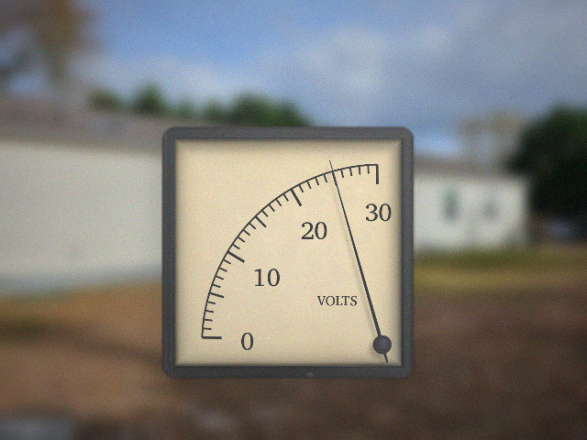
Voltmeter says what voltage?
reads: 25 V
